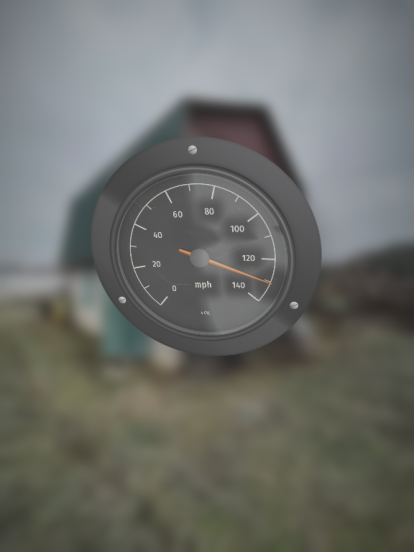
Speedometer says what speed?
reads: 130 mph
